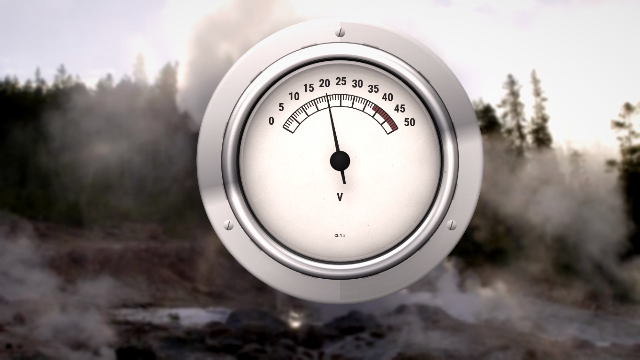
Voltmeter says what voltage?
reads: 20 V
